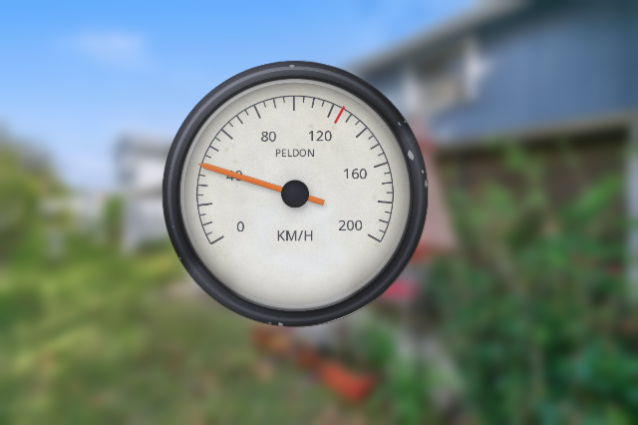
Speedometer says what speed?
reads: 40 km/h
